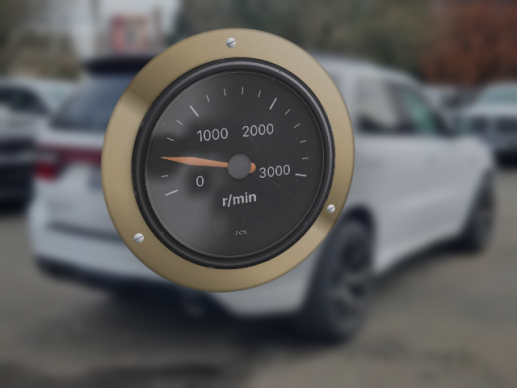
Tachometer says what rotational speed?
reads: 400 rpm
